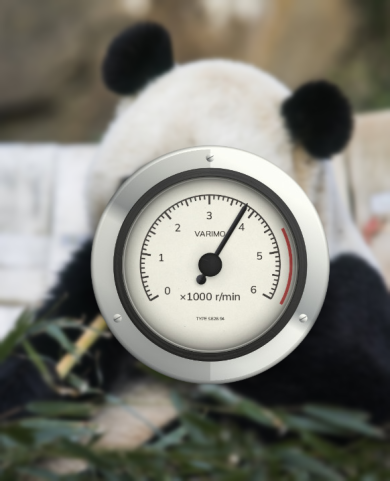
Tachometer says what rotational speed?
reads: 3800 rpm
